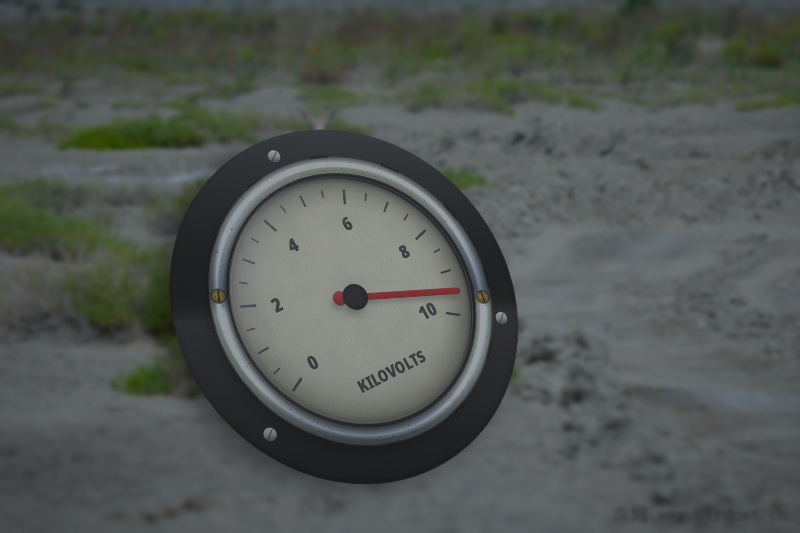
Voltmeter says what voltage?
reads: 9.5 kV
